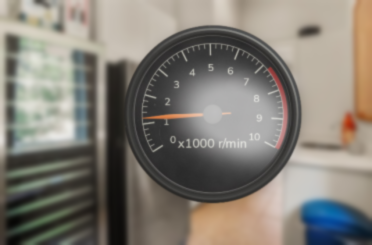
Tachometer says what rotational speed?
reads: 1200 rpm
